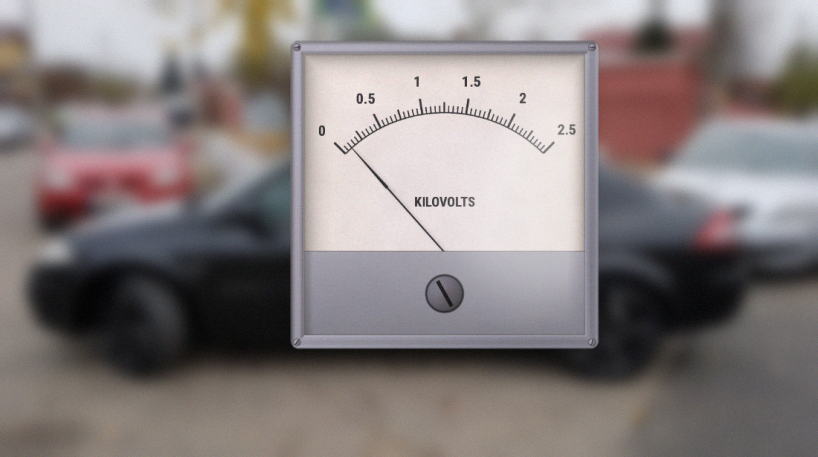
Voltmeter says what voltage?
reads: 0.1 kV
